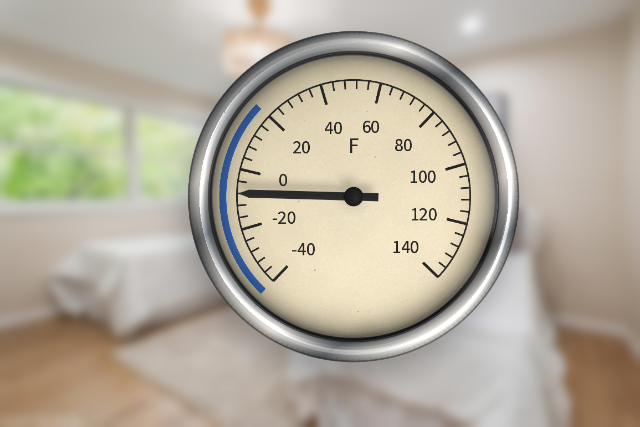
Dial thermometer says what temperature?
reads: -8 °F
